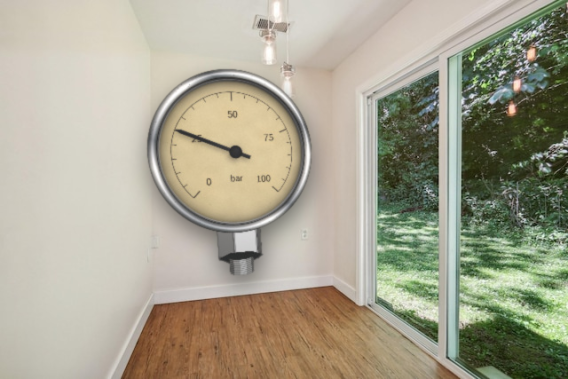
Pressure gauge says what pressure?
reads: 25 bar
